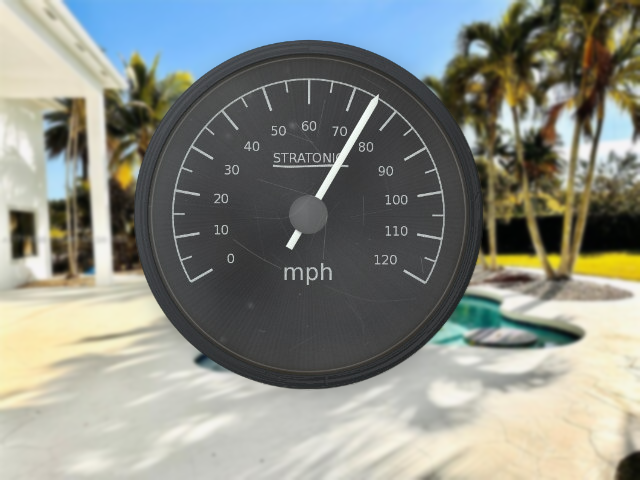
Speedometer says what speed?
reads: 75 mph
